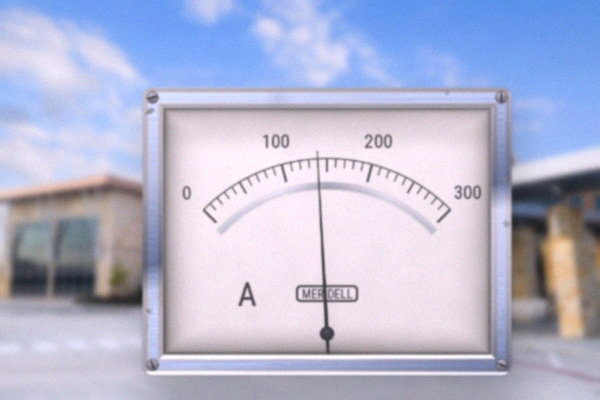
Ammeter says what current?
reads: 140 A
